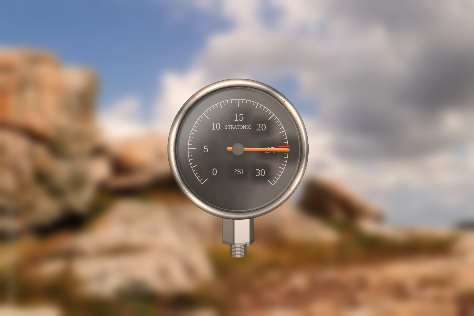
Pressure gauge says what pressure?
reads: 25 psi
